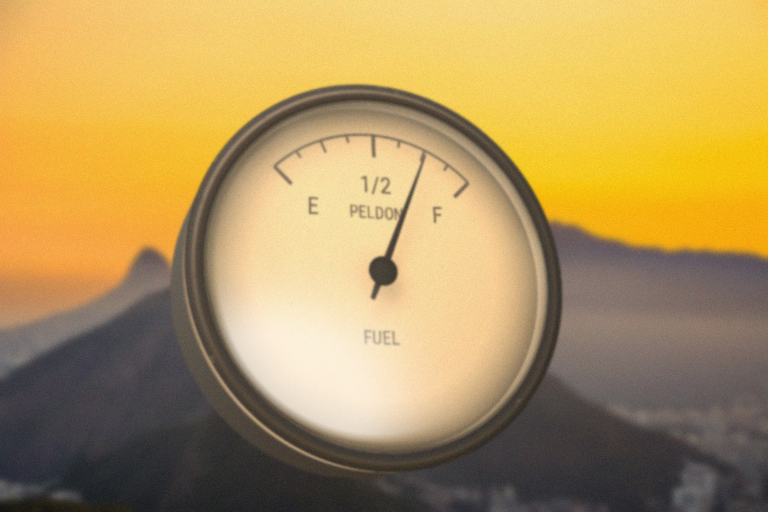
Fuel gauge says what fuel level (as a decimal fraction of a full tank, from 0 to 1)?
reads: 0.75
